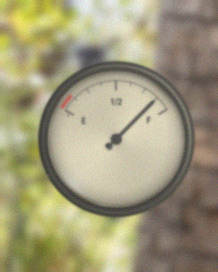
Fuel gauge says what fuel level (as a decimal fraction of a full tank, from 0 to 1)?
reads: 0.875
